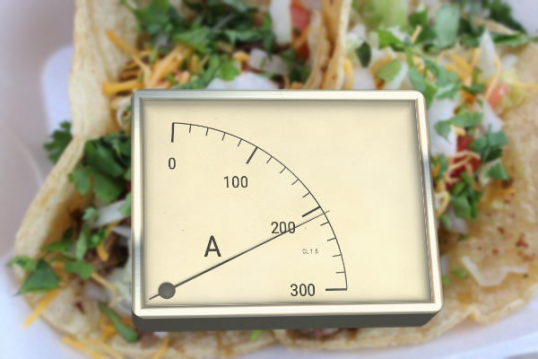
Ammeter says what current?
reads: 210 A
